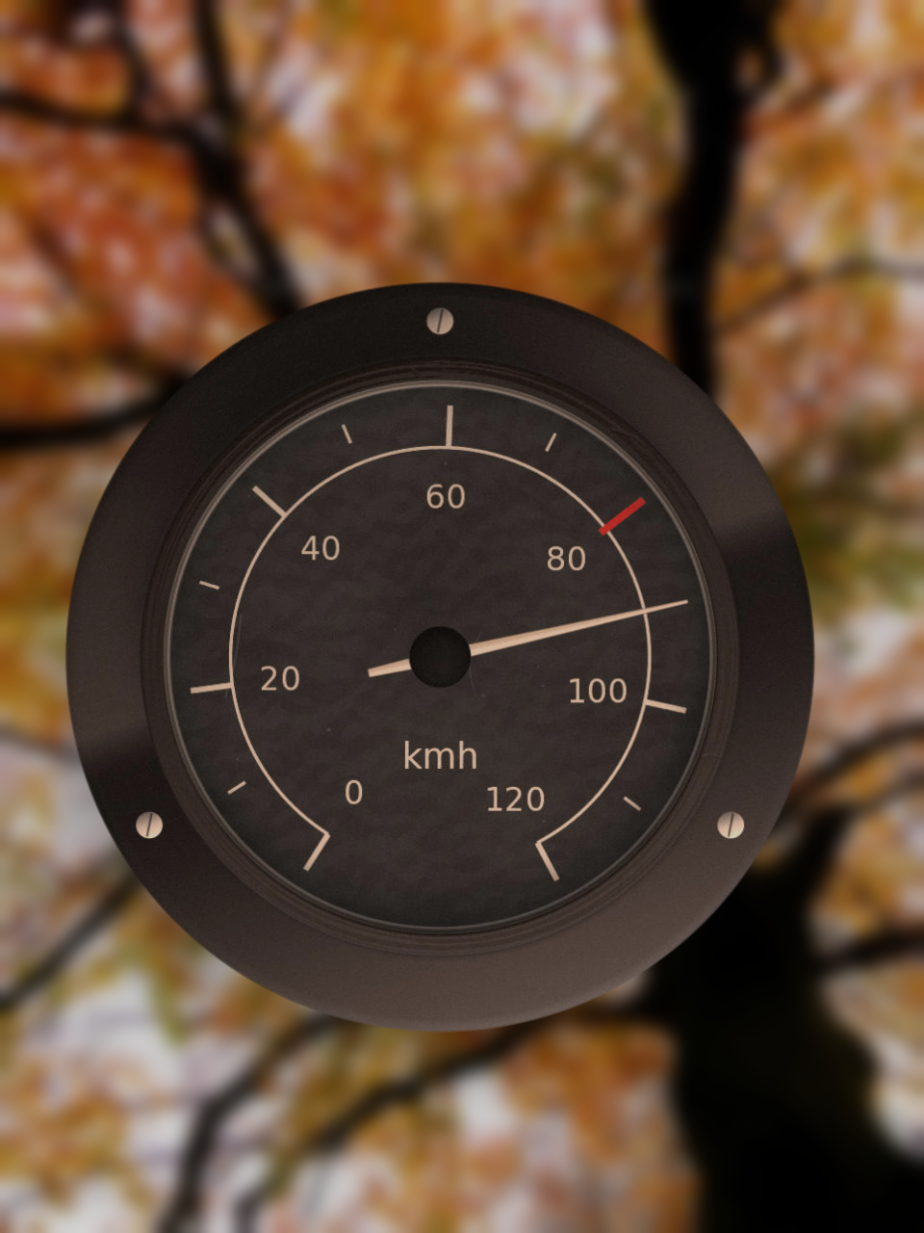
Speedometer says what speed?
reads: 90 km/h
